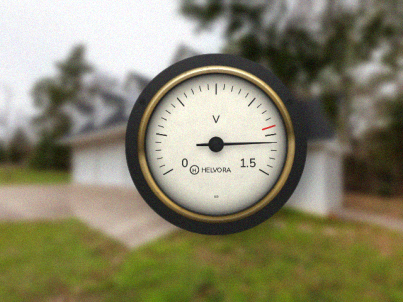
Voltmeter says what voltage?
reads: 1.3 V
